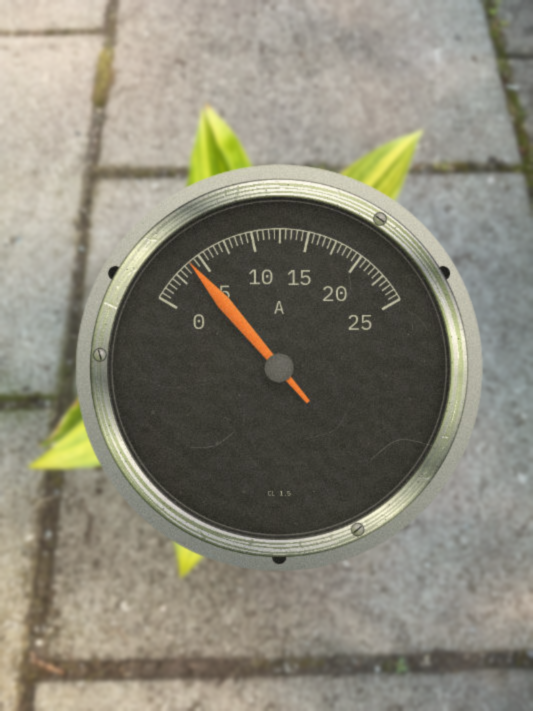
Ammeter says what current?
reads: 4 A
